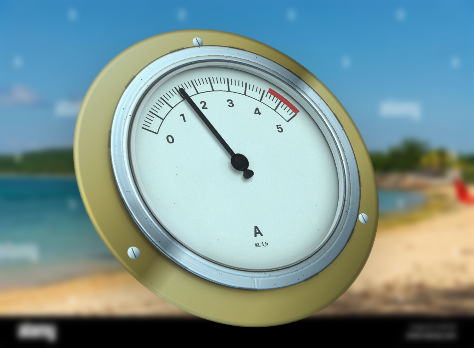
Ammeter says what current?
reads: 1.5 A
